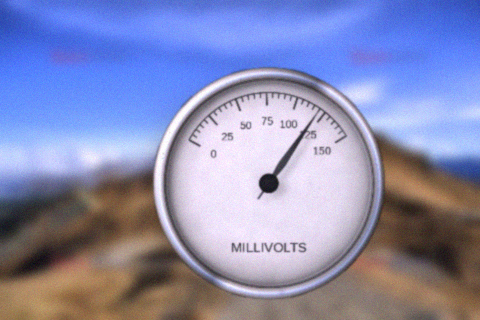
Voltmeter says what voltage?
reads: 120 mV
